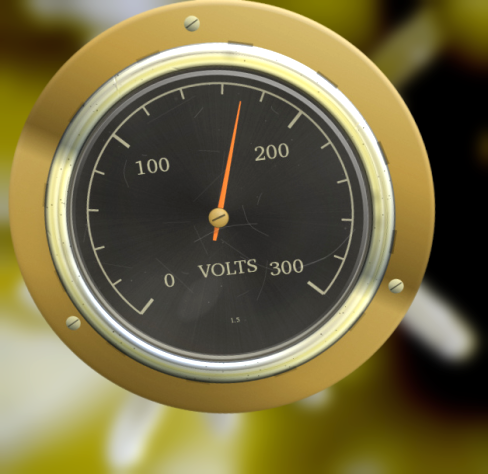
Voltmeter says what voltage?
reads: 170 V
